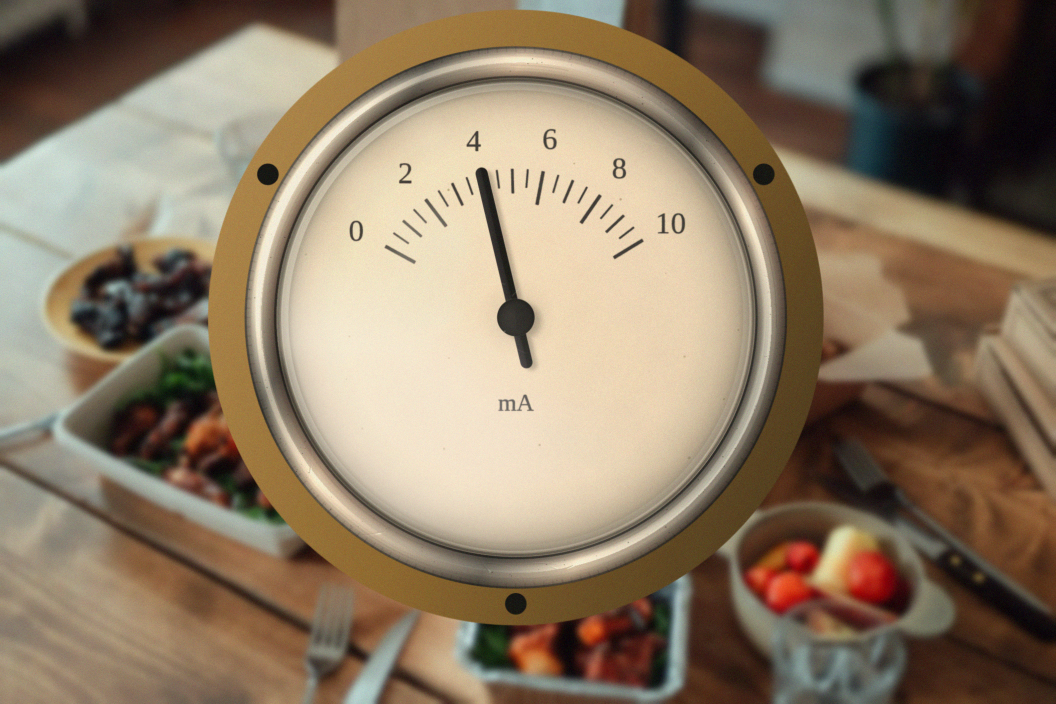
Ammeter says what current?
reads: 4 mA
